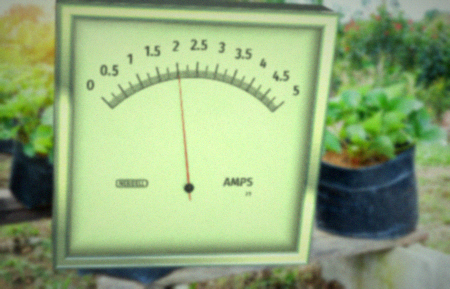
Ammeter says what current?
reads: 2 A
